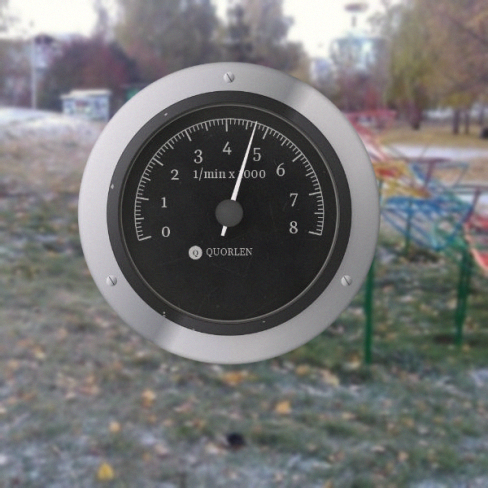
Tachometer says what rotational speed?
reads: 4700 rpm
